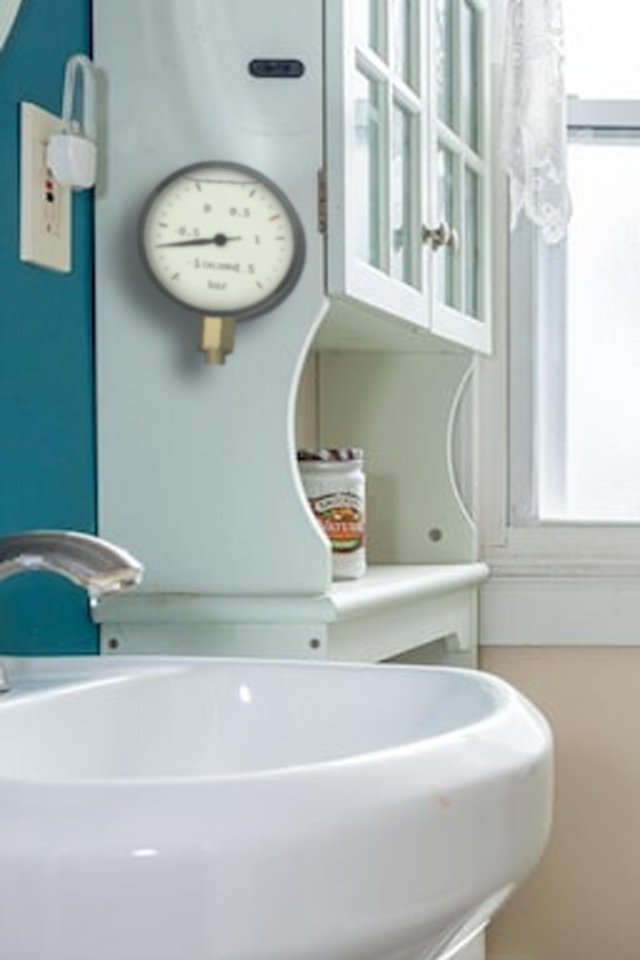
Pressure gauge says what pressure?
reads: -0.7 bar
